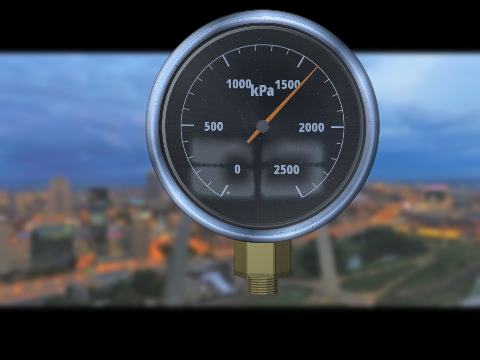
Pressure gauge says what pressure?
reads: 1600 kPa
